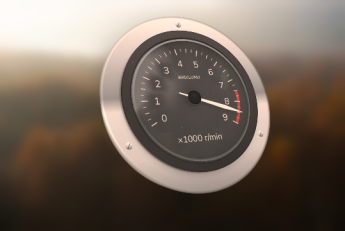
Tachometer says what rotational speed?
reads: 8500 rpm
